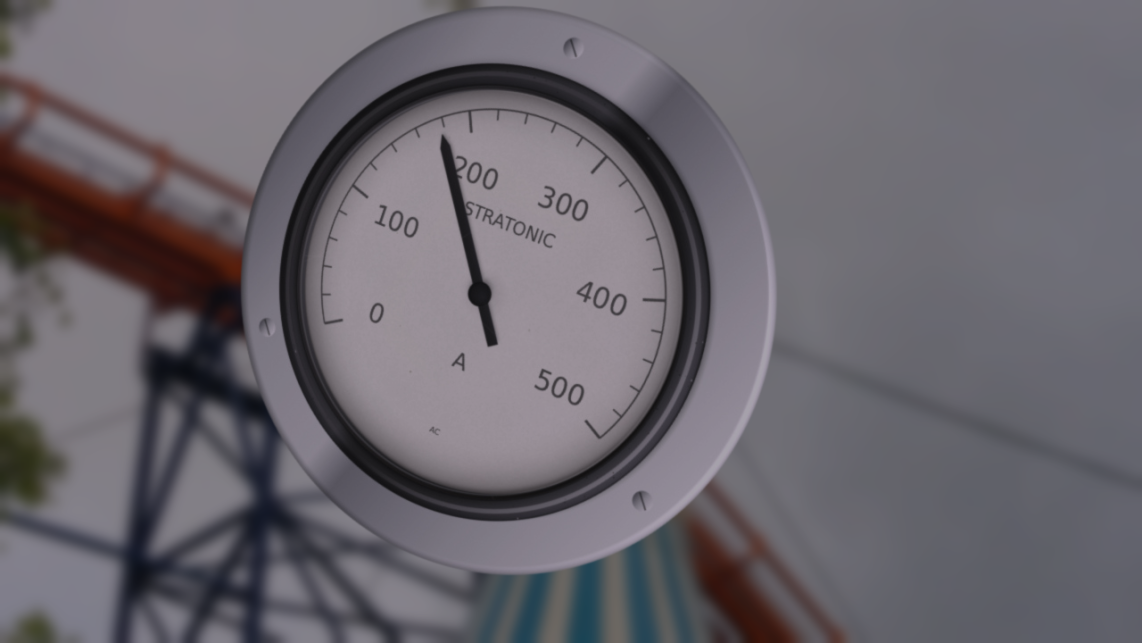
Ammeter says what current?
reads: 180 A
